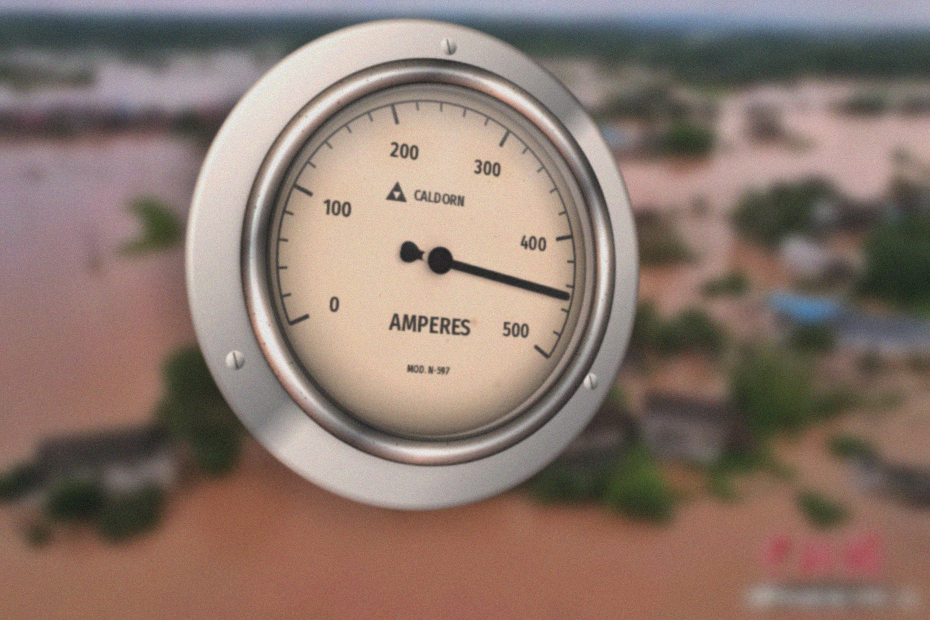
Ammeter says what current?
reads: 450 A
